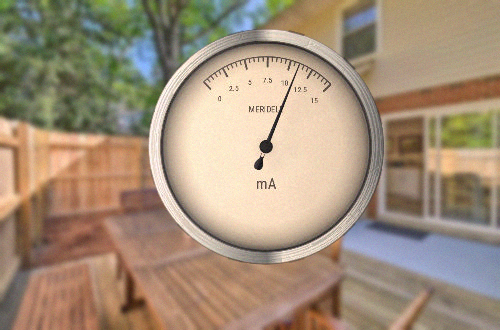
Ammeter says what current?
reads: 11 mA
